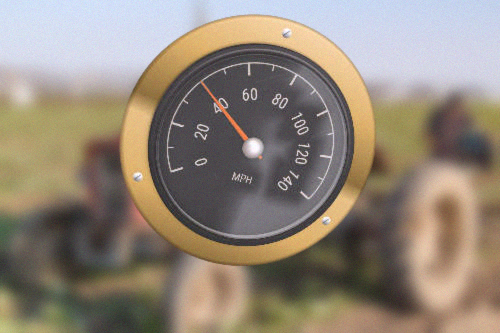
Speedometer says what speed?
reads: 40 mph
